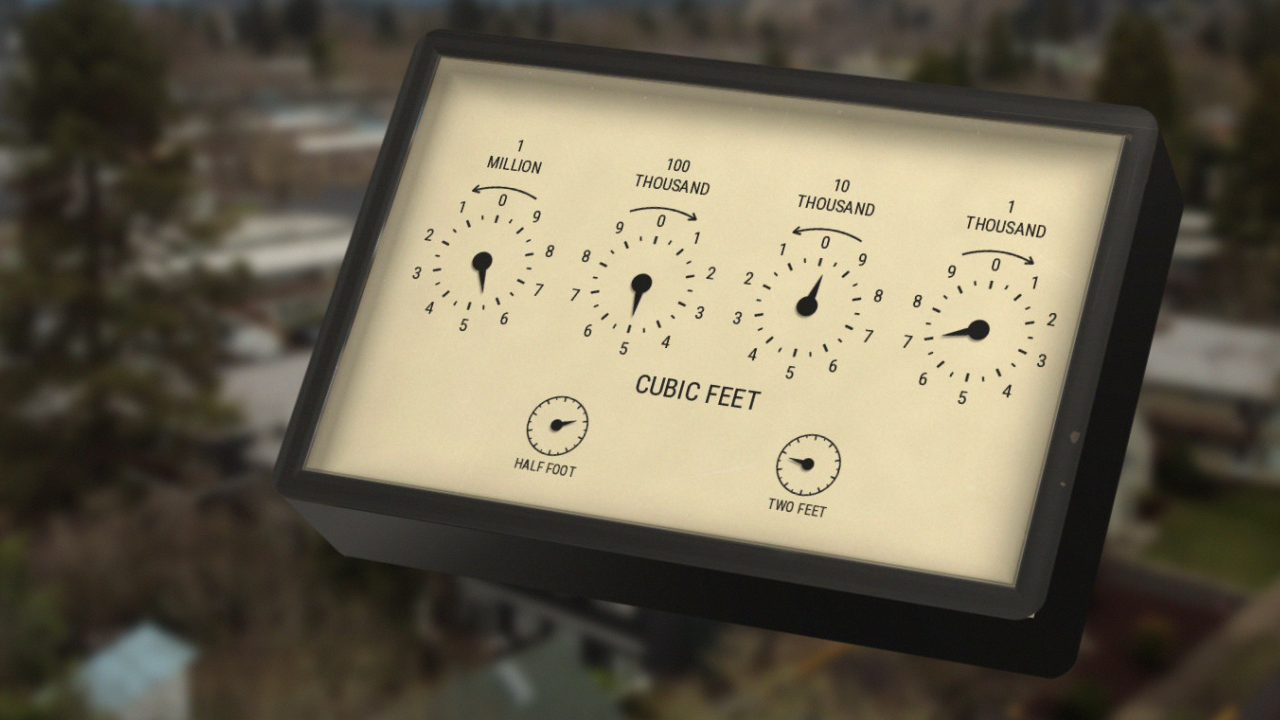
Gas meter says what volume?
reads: 549700 ft³
